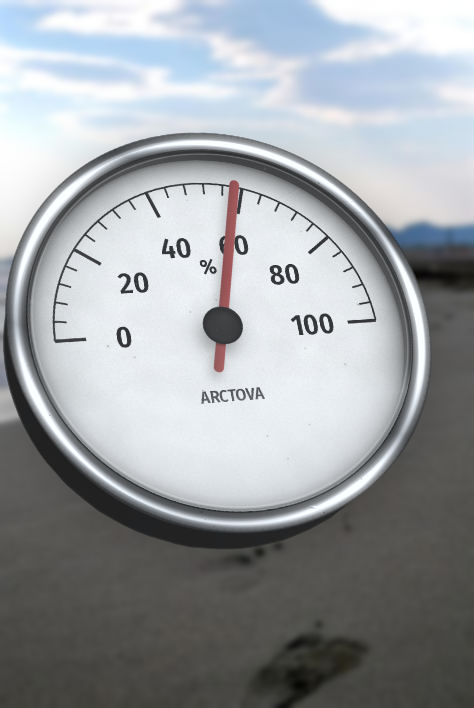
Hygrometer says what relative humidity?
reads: 58 %
